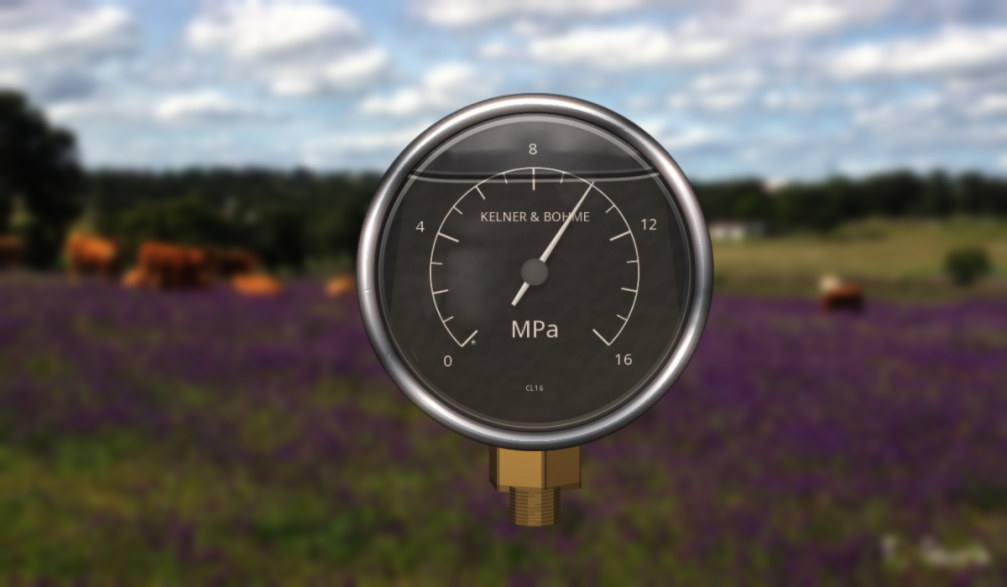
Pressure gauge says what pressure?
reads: 10 MPa
